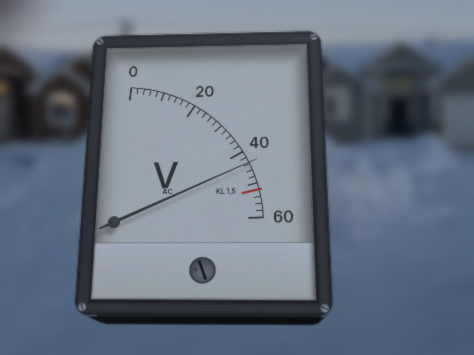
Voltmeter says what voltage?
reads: 44 V
